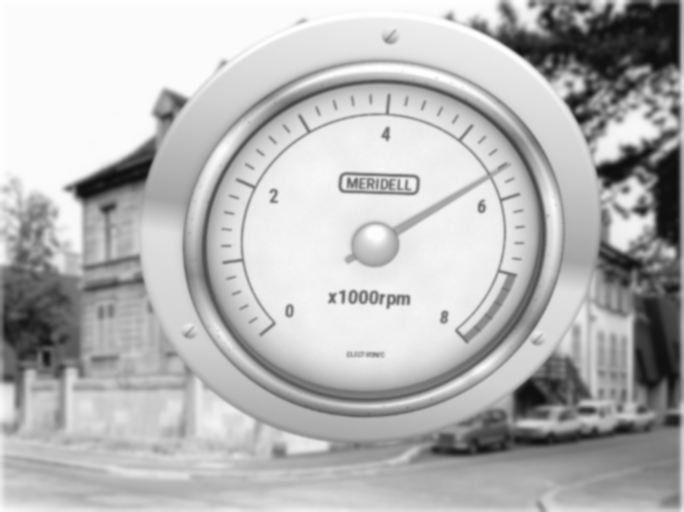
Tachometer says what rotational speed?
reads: 5600 rpm
